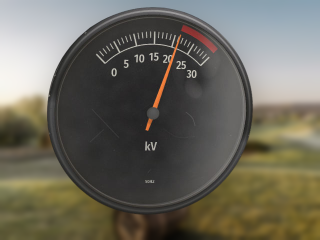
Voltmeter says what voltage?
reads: 21 kV
